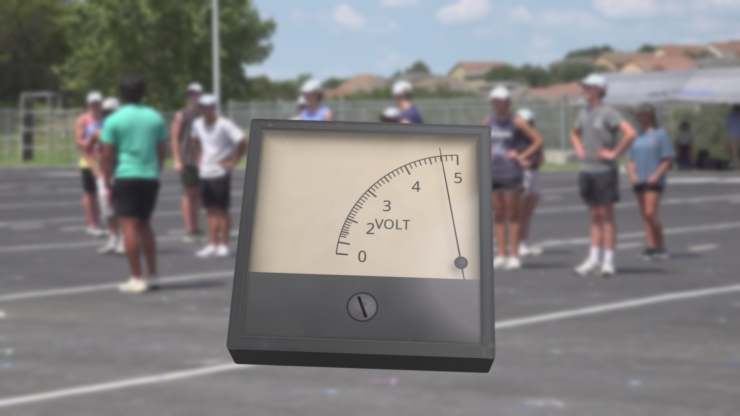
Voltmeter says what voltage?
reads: 4.7 V
